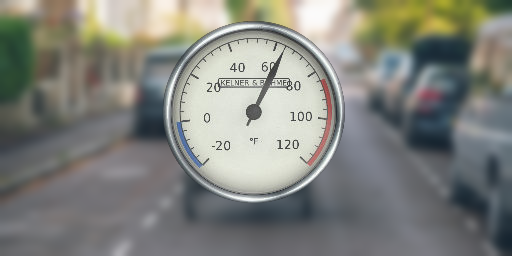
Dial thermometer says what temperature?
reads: 64 °F
